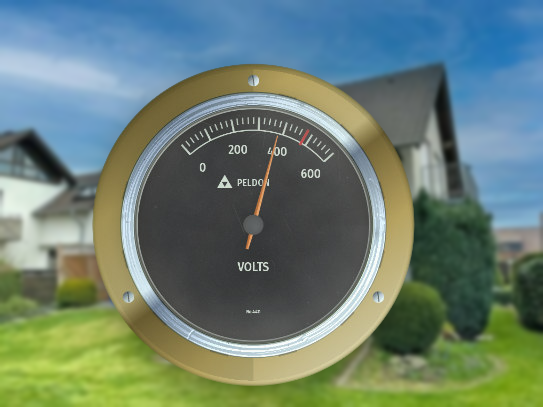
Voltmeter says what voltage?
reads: 380 V
